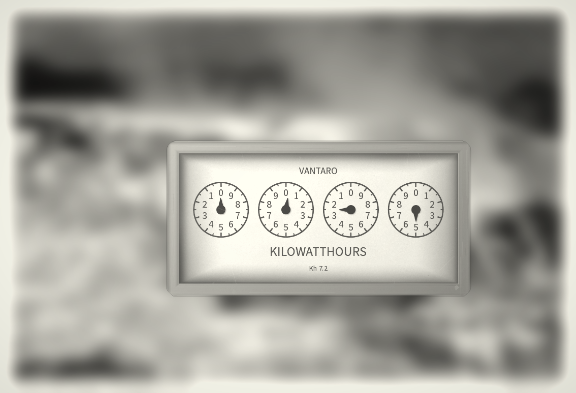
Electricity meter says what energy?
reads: 25 kWh
